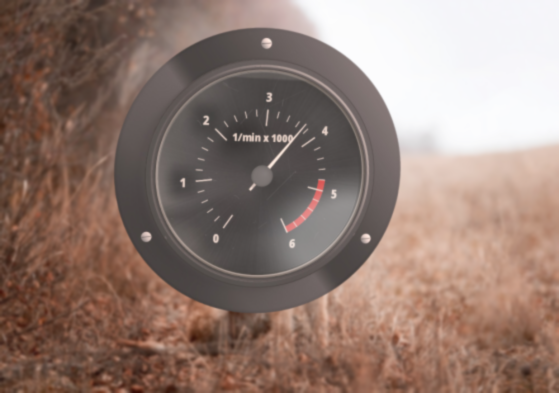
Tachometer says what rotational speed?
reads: 3700 rpm
